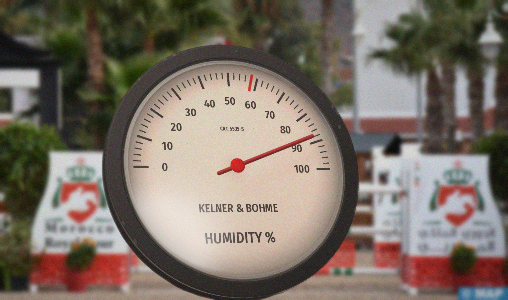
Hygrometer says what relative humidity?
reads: 88 %
